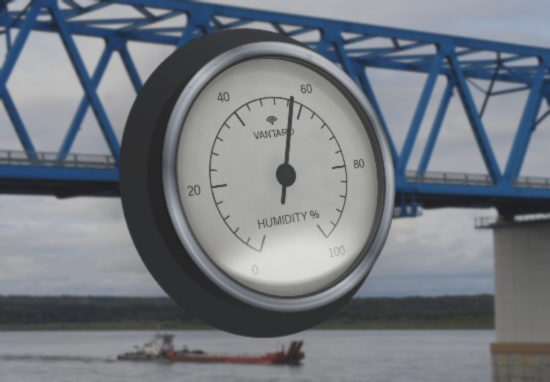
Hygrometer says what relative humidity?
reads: 56 %
